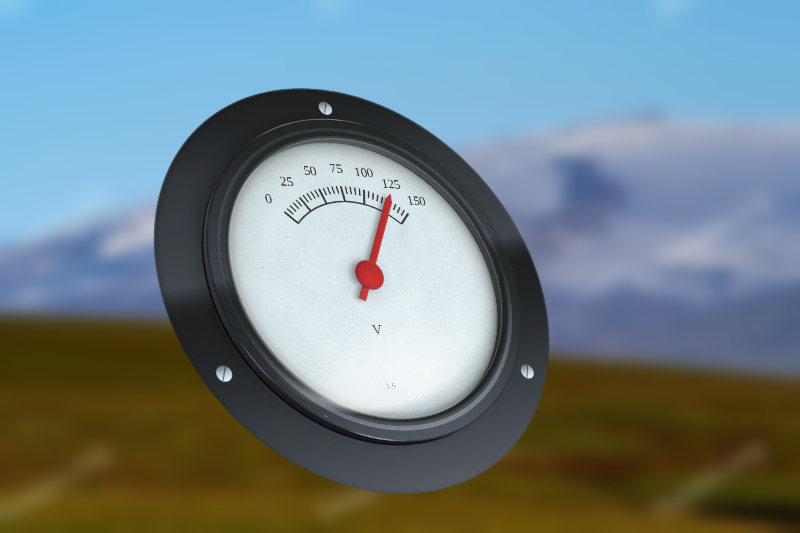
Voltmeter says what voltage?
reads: 125 V
